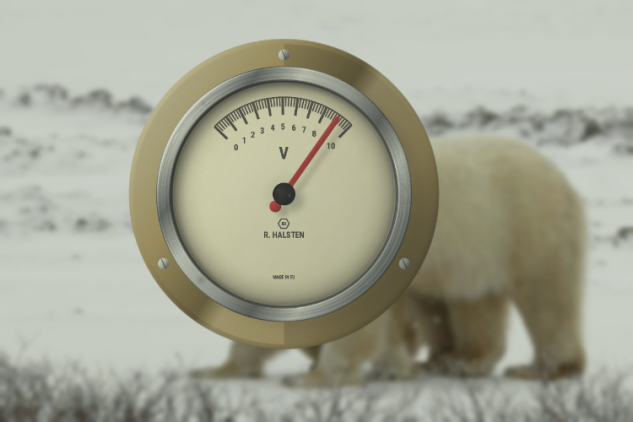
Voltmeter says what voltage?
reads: 9 V
